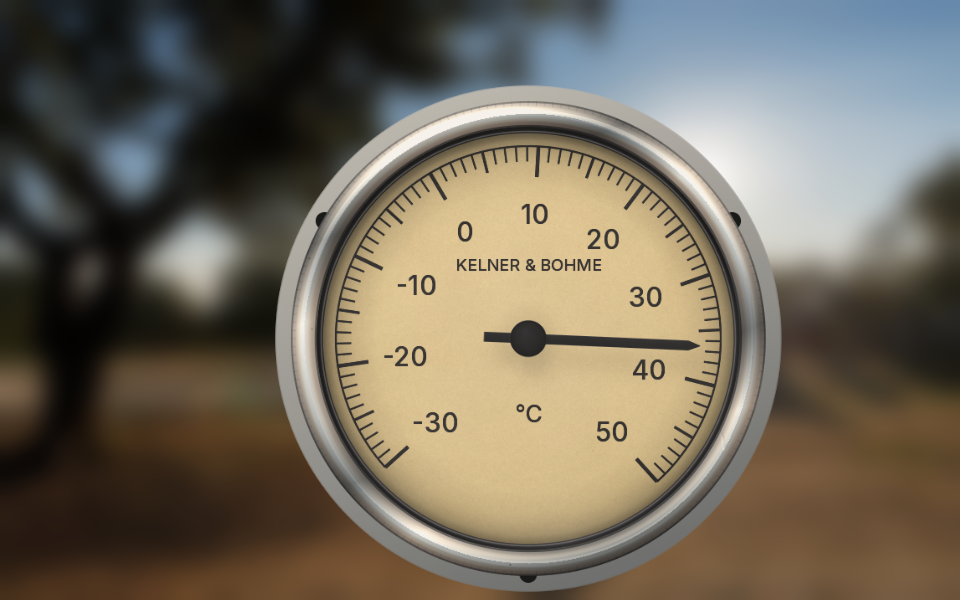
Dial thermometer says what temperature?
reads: 36.5 °C
